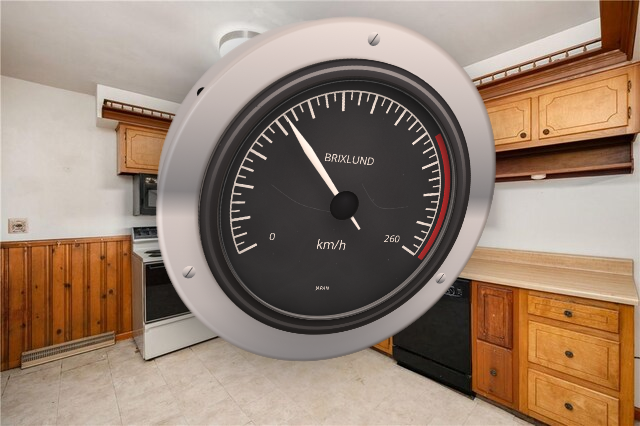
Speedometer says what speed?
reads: 85 km/h
